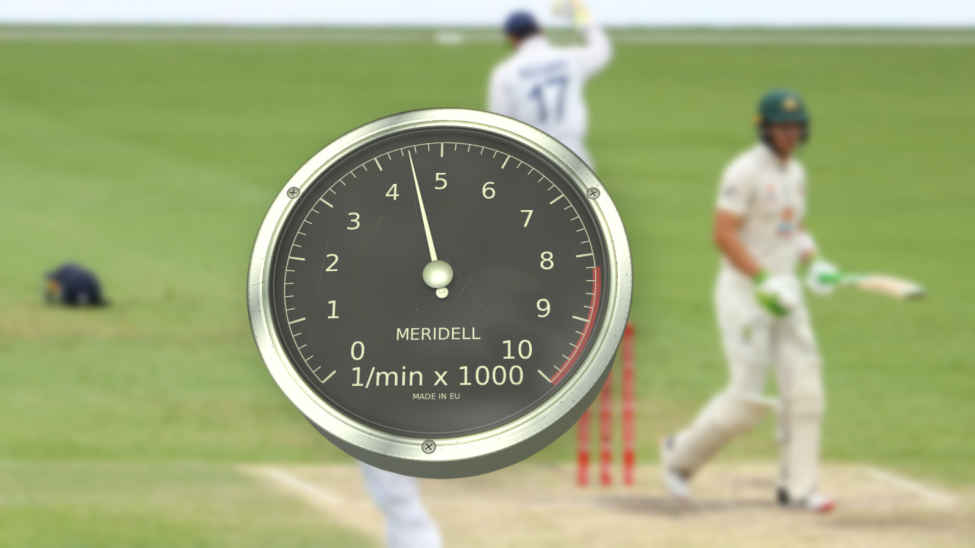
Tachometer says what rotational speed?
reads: 4500 rpm
